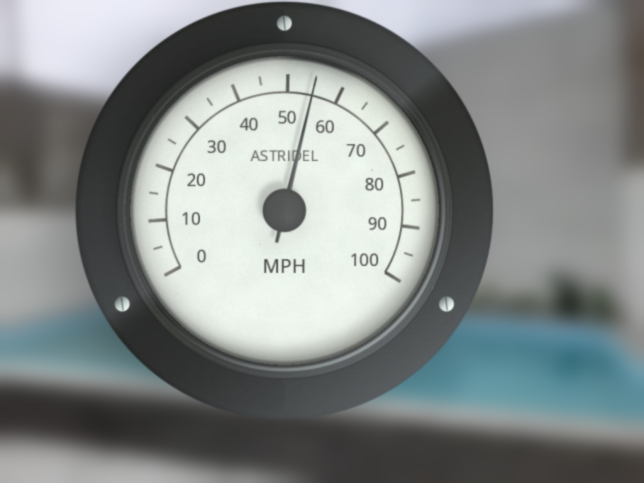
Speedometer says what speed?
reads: 55 mph
